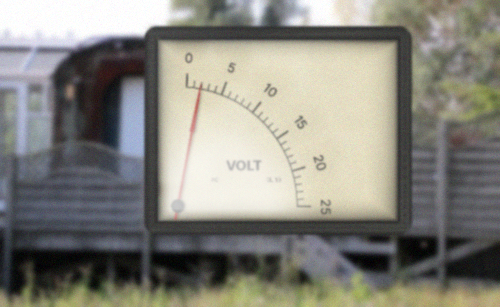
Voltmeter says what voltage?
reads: 2 V
